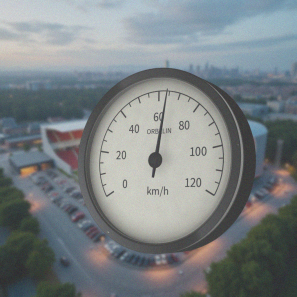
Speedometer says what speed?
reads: 65 km/h
